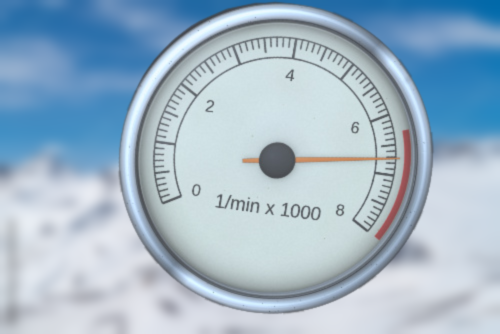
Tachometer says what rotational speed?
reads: 6700 rpm
